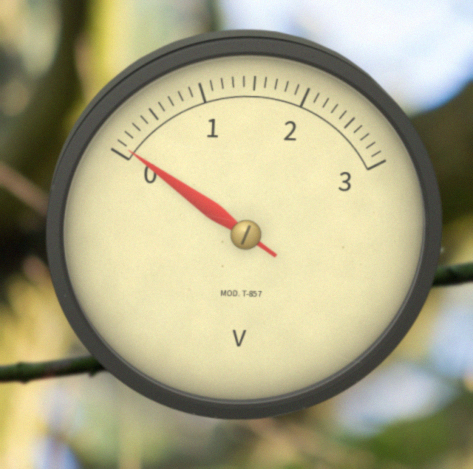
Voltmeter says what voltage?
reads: 0.1 V
